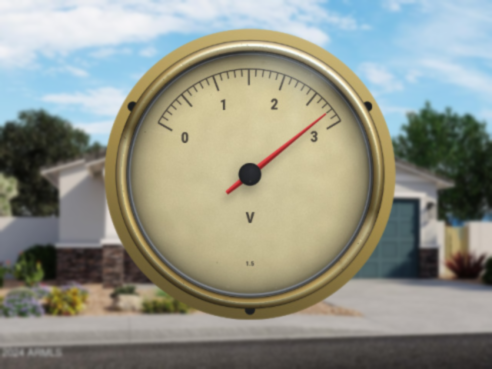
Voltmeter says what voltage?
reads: 2.8 V
